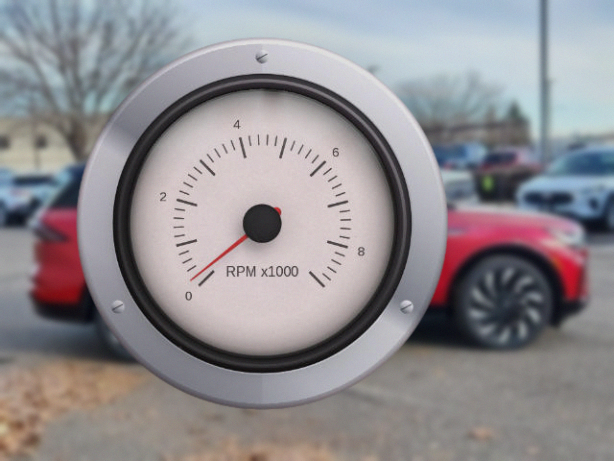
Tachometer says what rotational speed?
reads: 200 rpm
